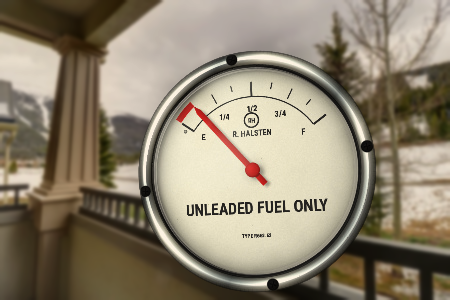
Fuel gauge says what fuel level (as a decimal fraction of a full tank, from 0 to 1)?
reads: 0.125
